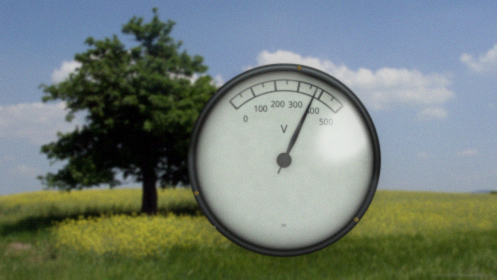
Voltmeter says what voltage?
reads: 375 V
